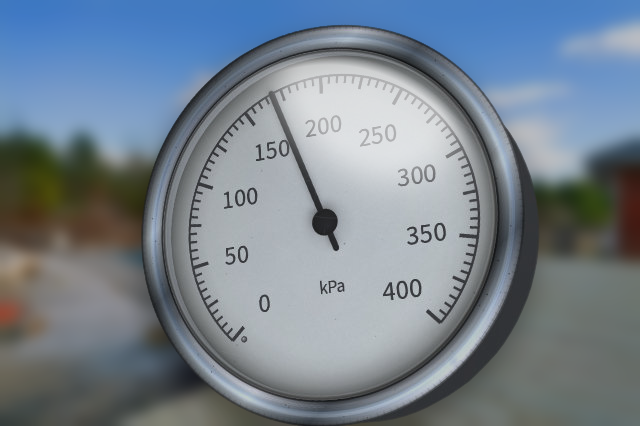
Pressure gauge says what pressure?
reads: 170 kPa
